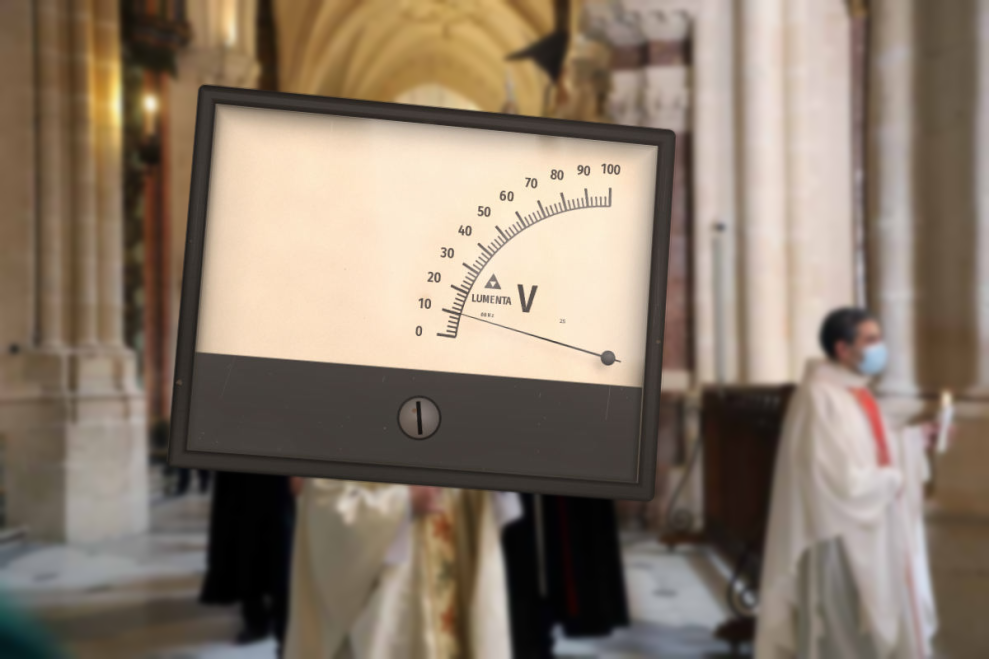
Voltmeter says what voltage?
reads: 10 V
